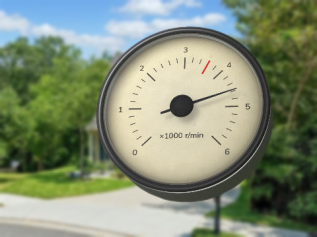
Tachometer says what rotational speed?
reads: 4600 rpm
